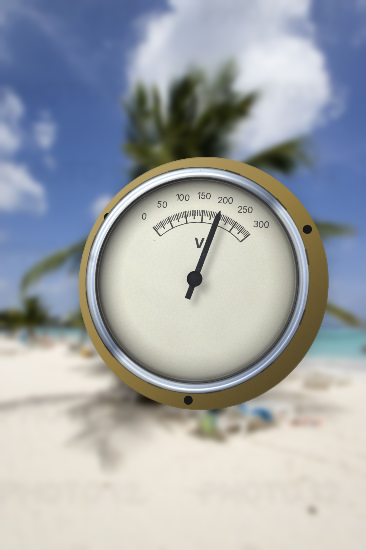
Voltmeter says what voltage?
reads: 200 V
